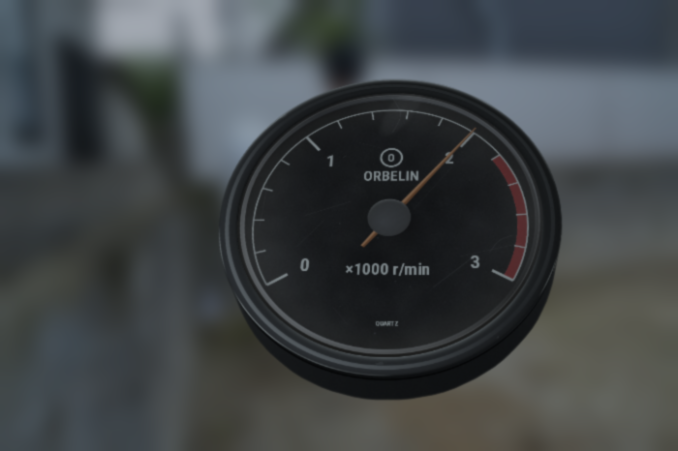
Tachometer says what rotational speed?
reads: 2000 rpm
